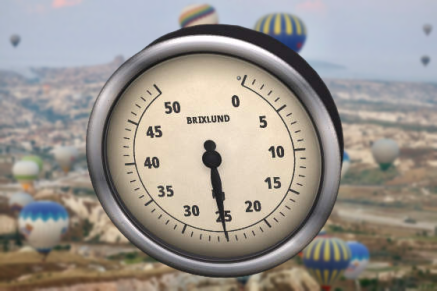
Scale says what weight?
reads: 25 kg
